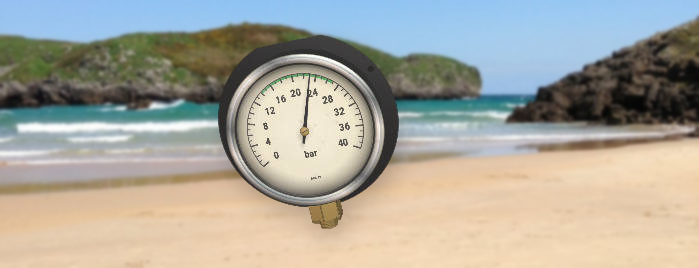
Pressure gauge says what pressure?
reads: 23 bar
